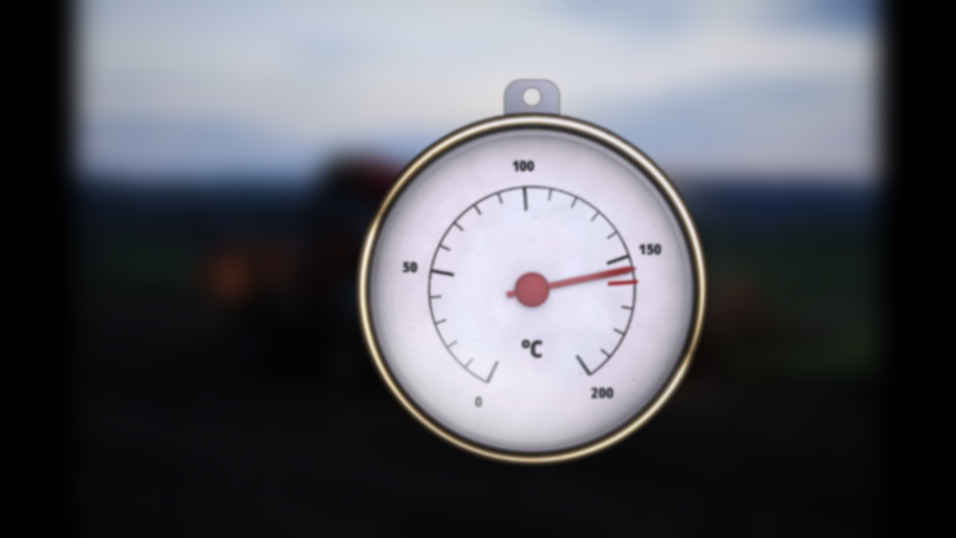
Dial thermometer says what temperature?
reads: 155 °C
